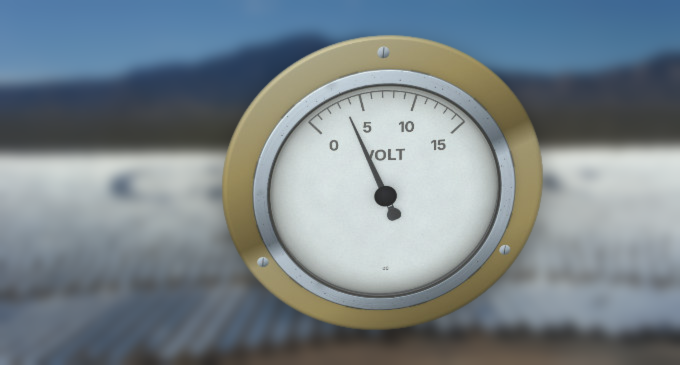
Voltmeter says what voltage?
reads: 3.5 V
